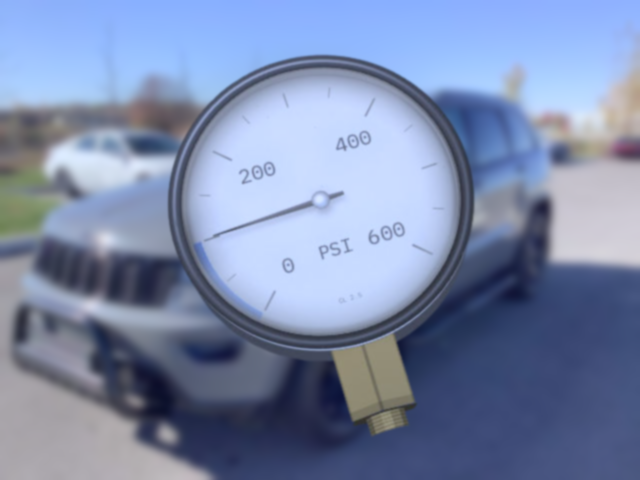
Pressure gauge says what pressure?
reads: 100 psi
